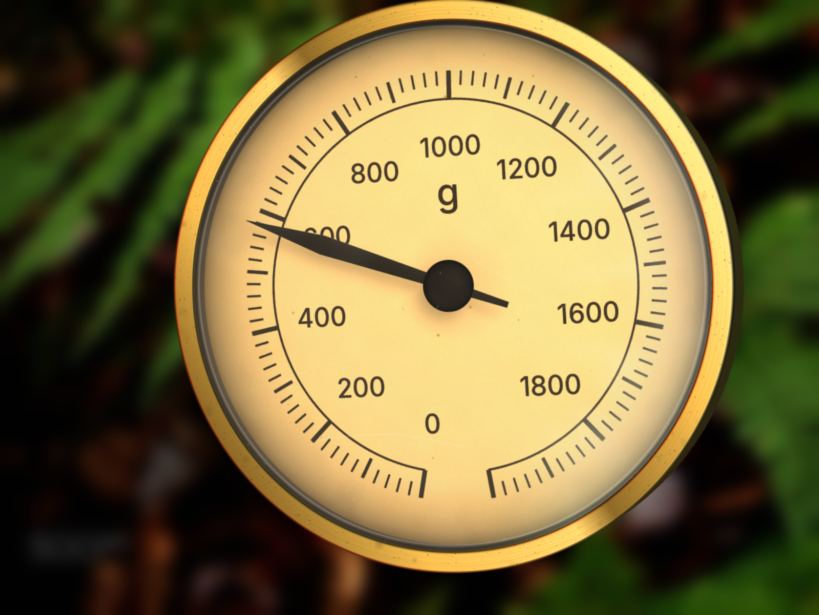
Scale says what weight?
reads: 580 g
